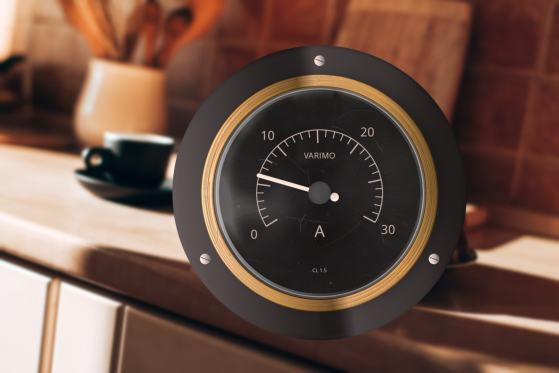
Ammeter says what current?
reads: 6 A
